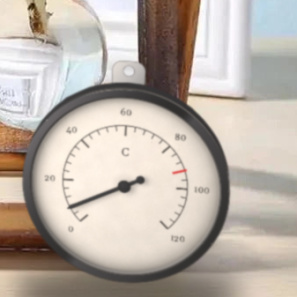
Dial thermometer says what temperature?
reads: 8 °C
